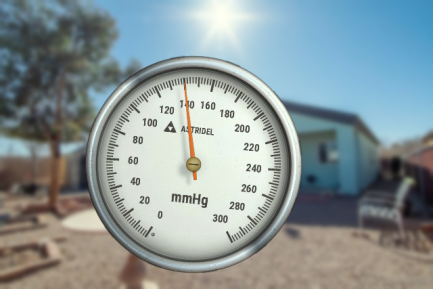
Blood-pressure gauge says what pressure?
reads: 140 mmHg
